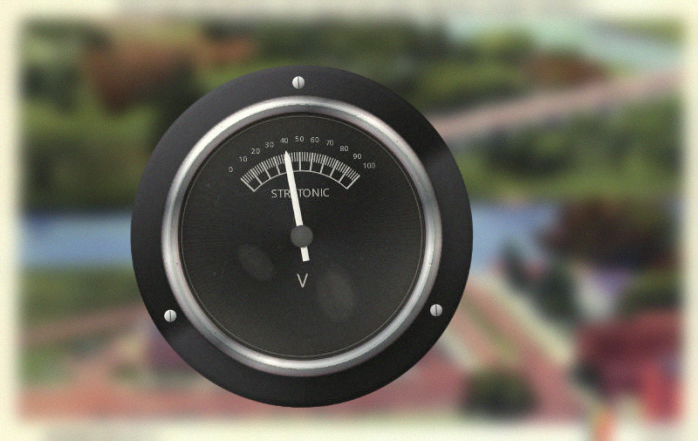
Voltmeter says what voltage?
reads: 40 V
